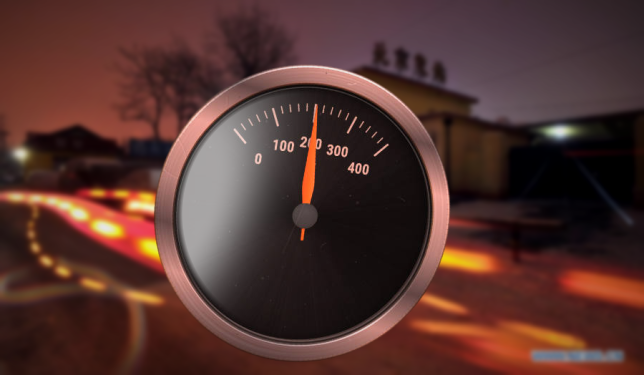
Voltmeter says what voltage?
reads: 200 V
